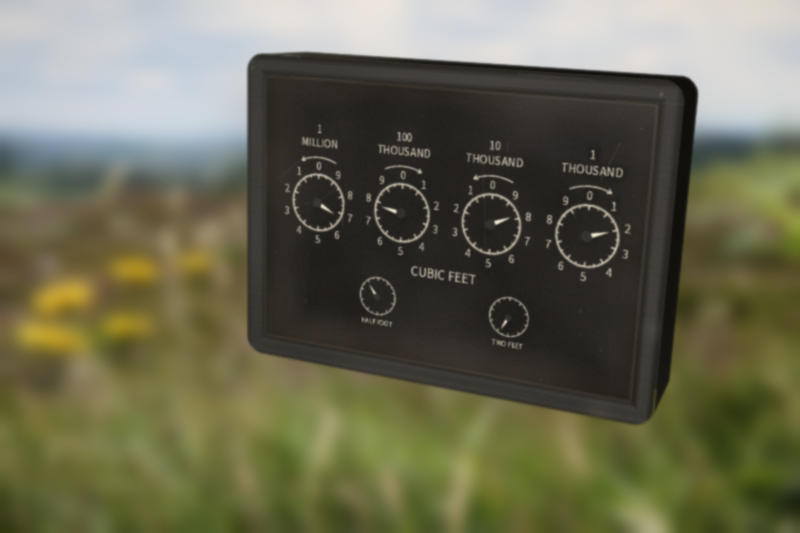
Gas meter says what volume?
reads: 678200 ft³
